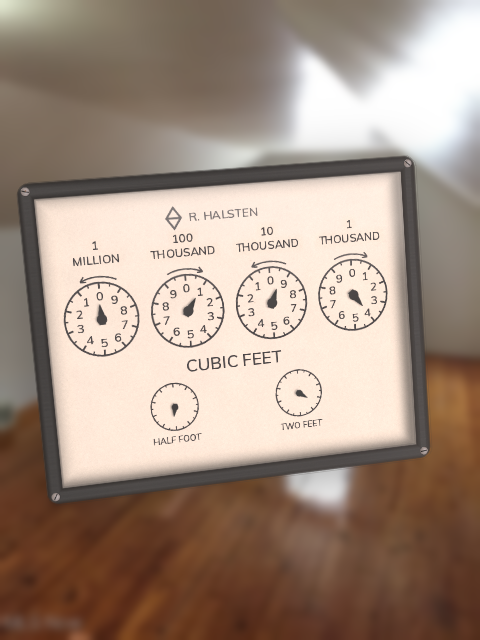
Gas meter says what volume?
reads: 9400 ft³
